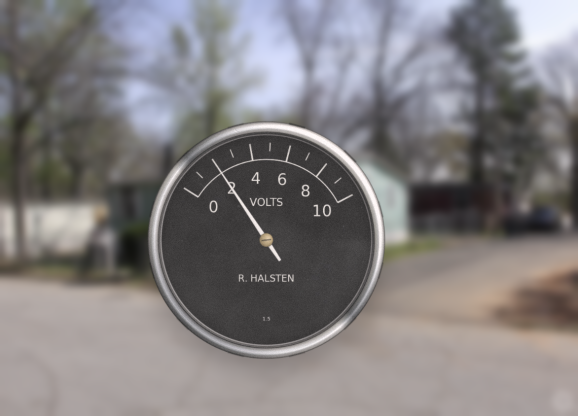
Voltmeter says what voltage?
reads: 2 V
